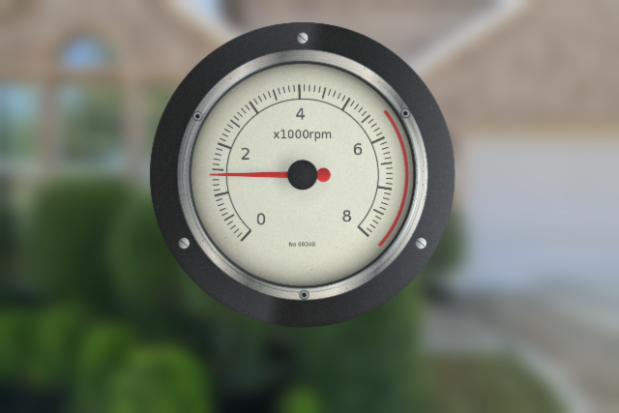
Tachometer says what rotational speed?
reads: 1400 rpm
